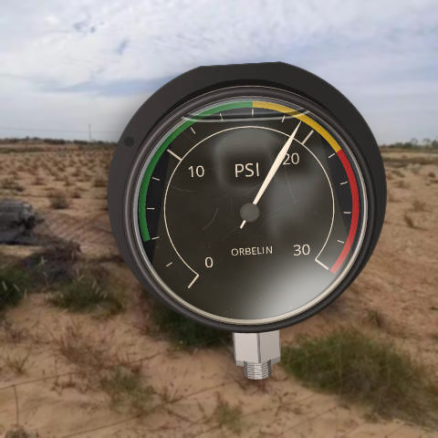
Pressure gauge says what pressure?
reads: 19 psi
